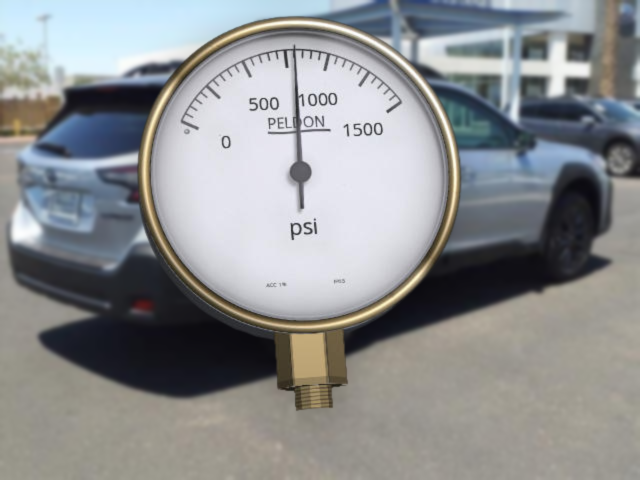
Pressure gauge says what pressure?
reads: 800 psi
